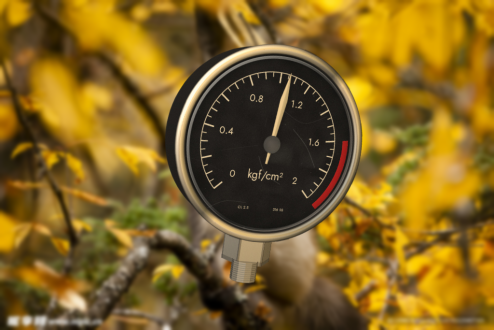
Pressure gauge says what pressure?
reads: 1.05 kg/cm²
